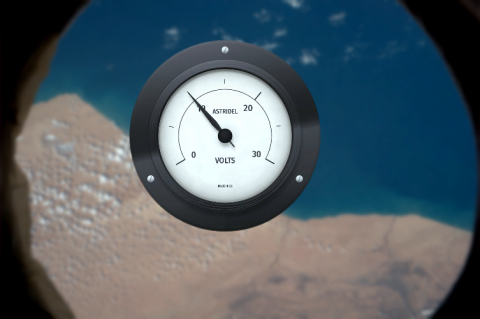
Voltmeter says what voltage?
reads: 10 V
